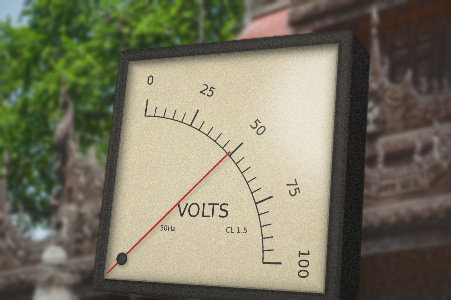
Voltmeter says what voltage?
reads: 50 V
